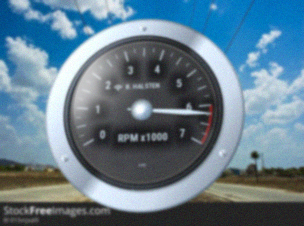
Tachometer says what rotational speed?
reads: 6250 rpm
